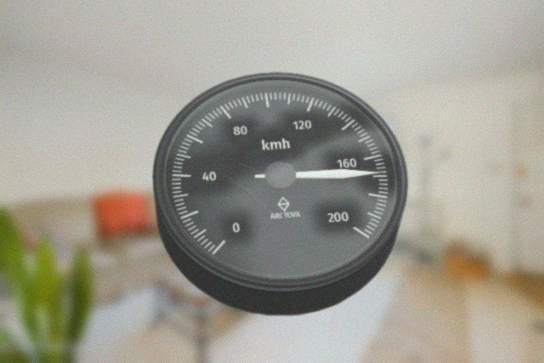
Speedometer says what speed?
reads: 170 km/h
